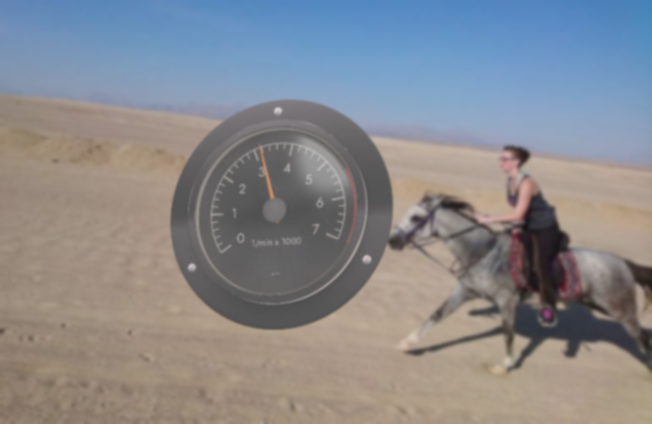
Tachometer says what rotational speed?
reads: 3200 rpm
